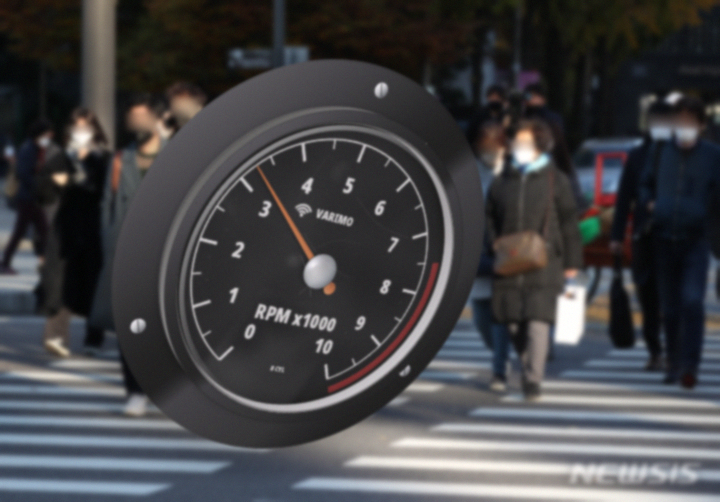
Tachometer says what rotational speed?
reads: 3250 rpm
